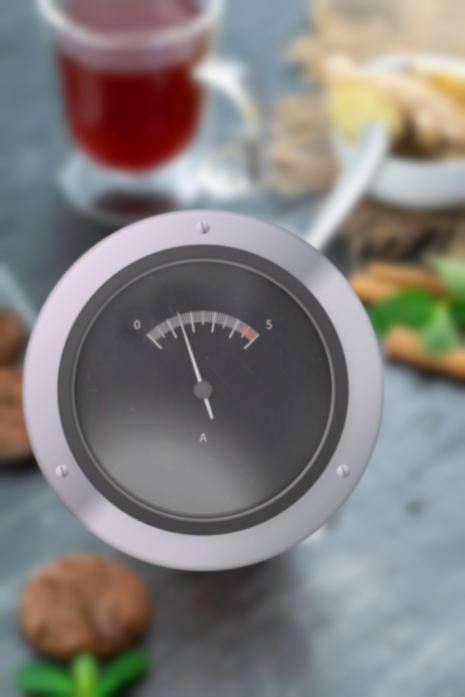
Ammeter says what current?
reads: 1.5 A
